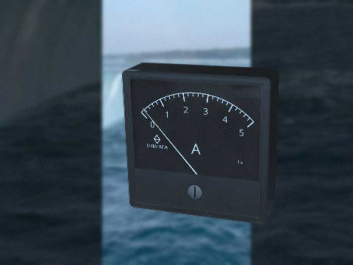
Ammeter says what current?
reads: 0.2 A
